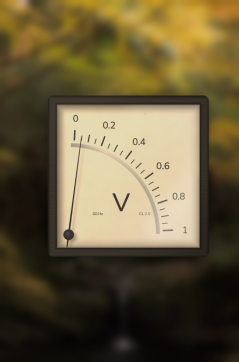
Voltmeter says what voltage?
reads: 0.05 V
